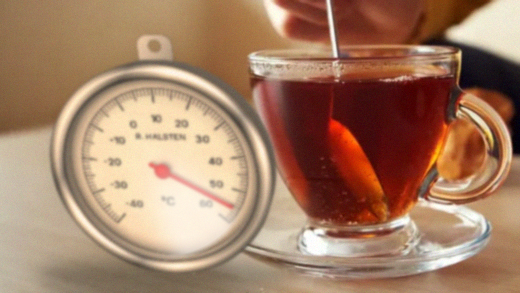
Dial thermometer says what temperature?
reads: 55 °C
